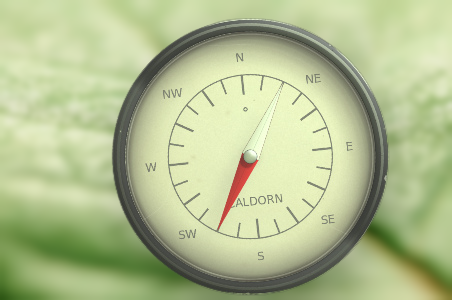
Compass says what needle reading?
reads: 210 °
